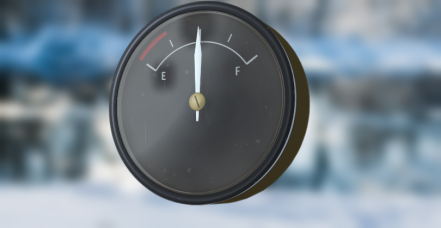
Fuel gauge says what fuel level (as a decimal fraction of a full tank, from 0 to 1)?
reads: 0.5
